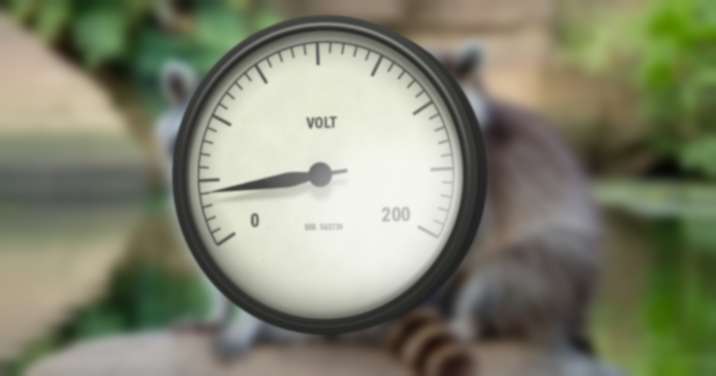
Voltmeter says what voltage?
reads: 20 V
